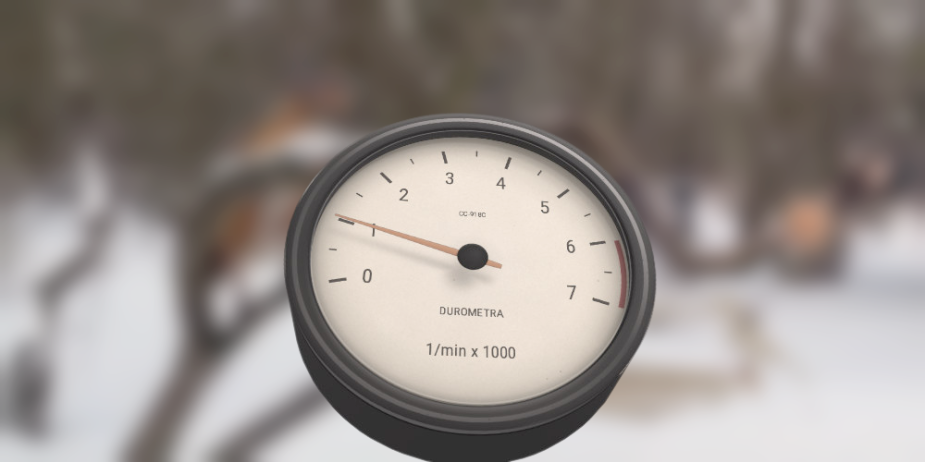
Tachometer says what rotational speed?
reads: 1000 rpm
